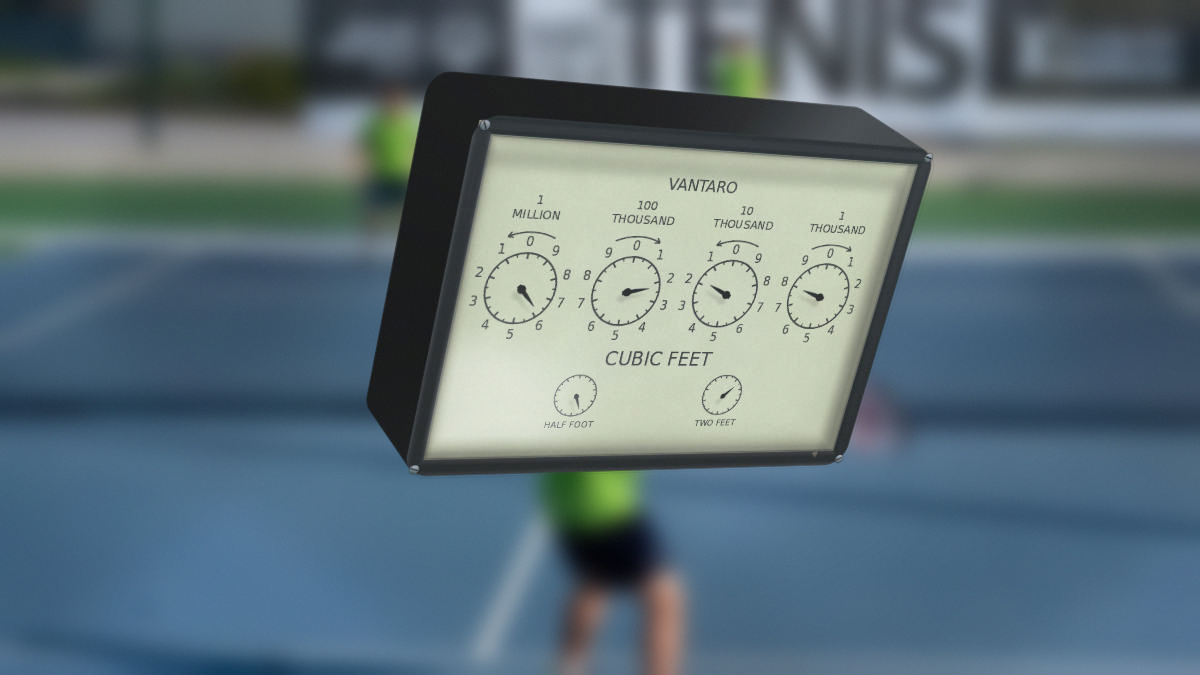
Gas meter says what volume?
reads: 621800 ft³
